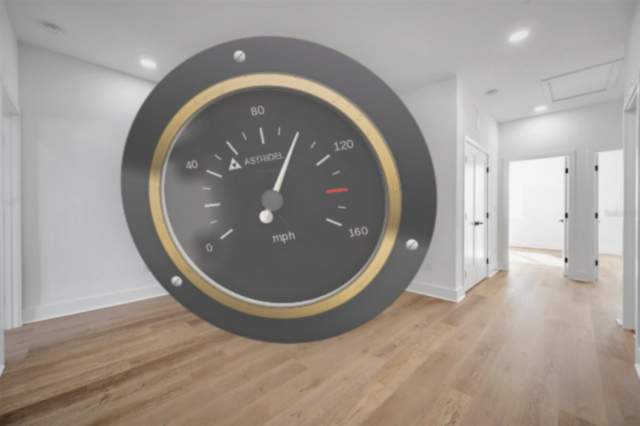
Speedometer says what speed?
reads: 100 mph
